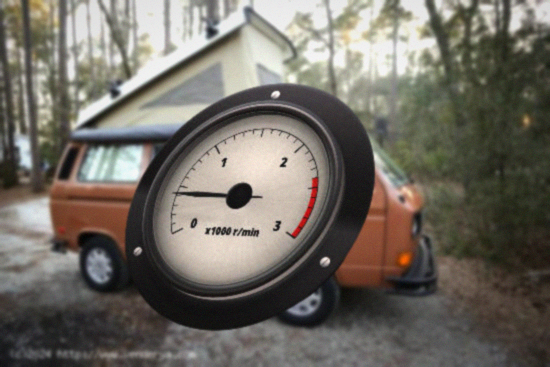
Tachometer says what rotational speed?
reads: 400 rpm
